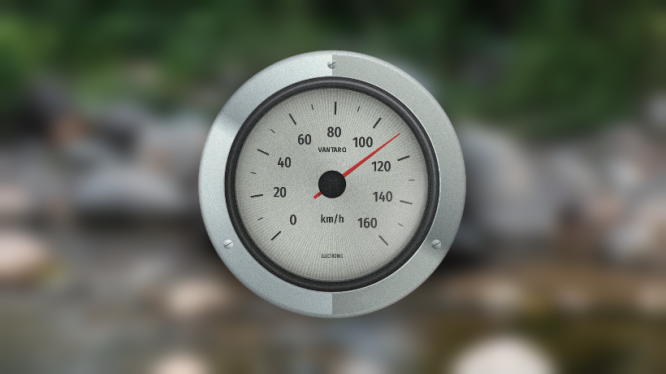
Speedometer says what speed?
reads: 110 km/h
